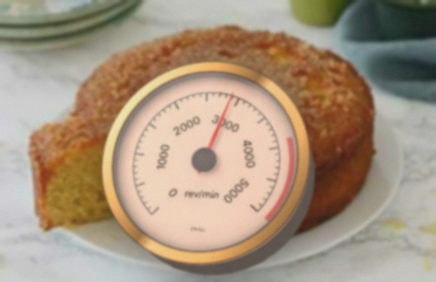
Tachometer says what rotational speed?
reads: 2900 rpm
